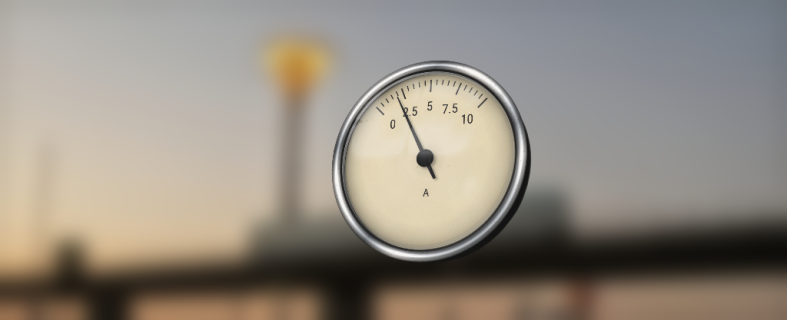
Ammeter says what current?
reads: 2 A
